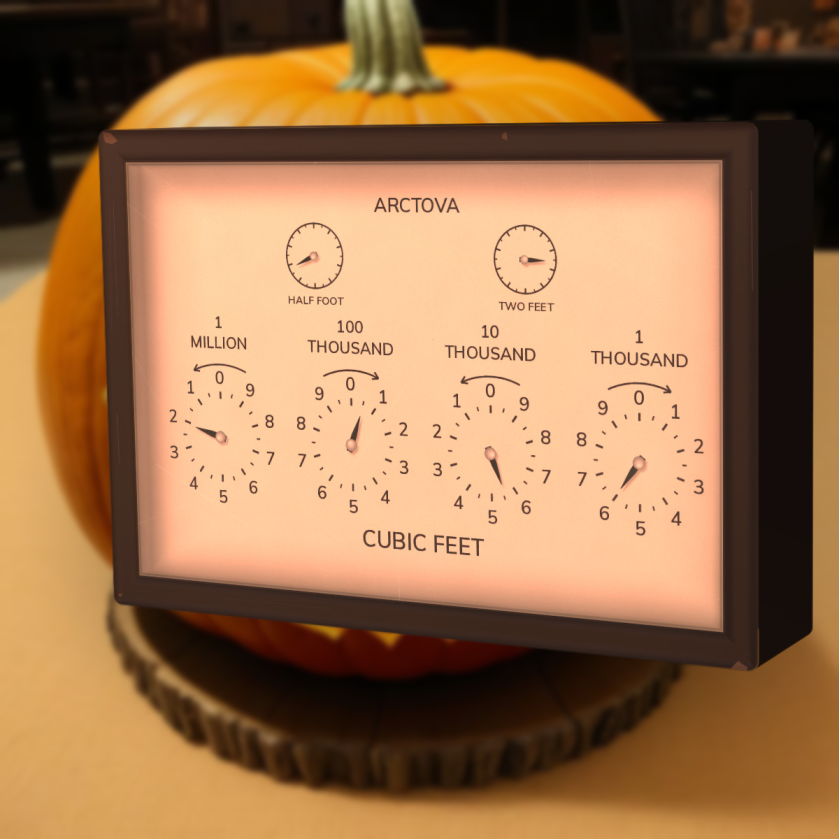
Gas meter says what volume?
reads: 205600 ft³
